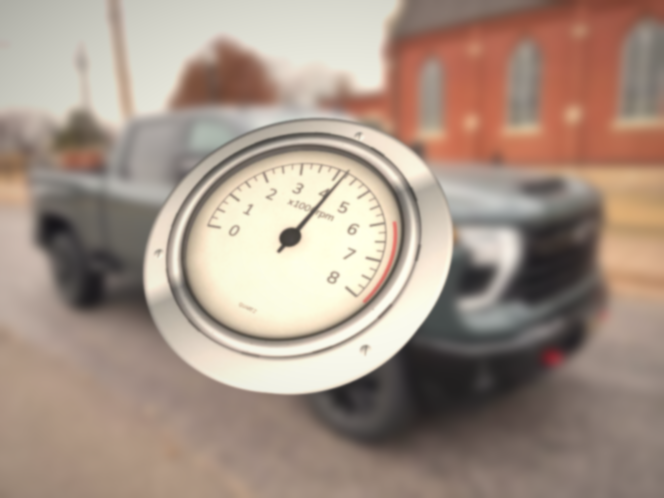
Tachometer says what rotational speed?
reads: 4250 rpm
